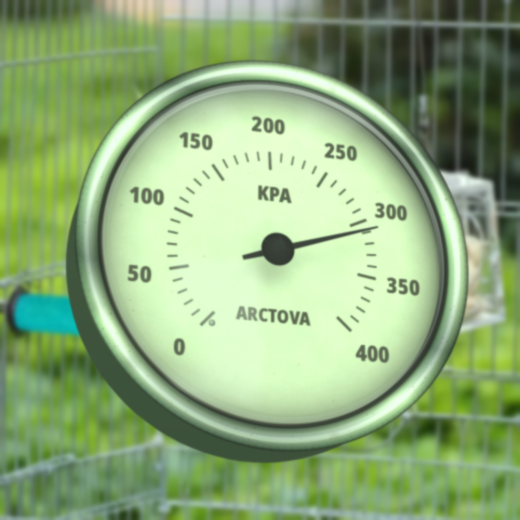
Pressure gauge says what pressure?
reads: 310 kPa
